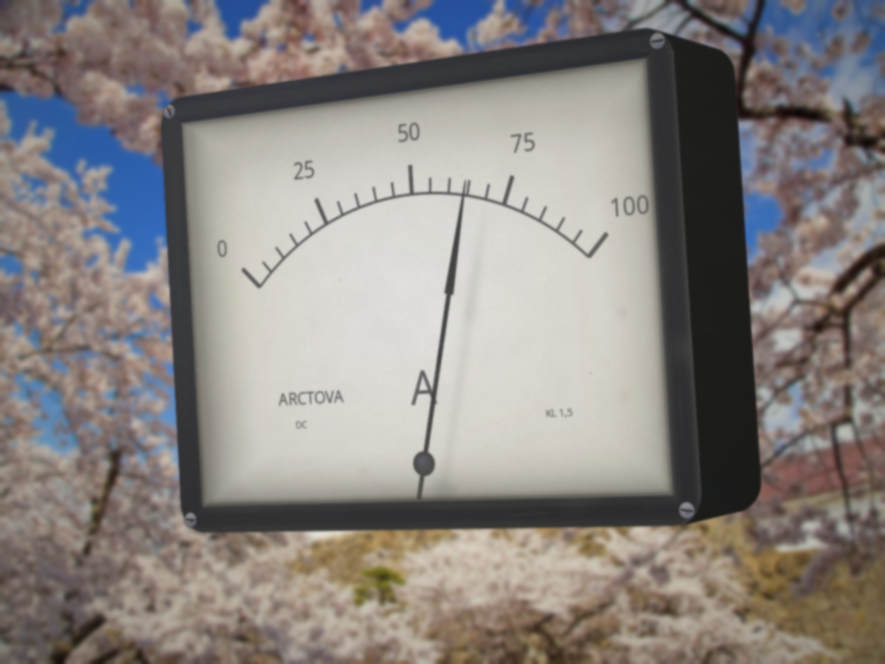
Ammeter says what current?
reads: 65 A
